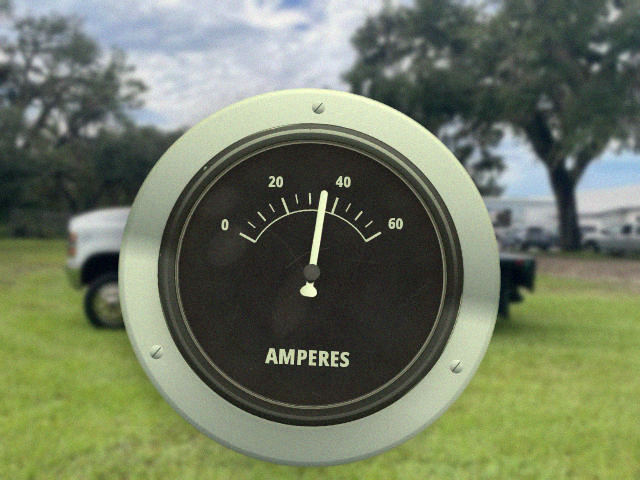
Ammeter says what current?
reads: 35 A
